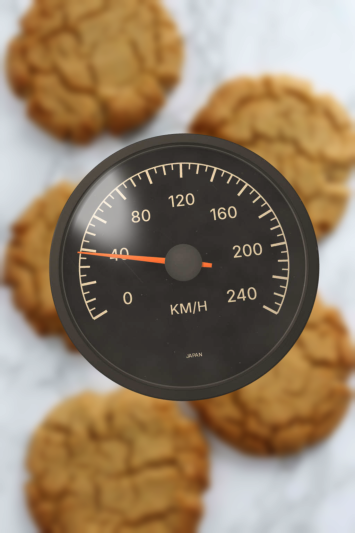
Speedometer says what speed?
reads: 37.5 km/h
